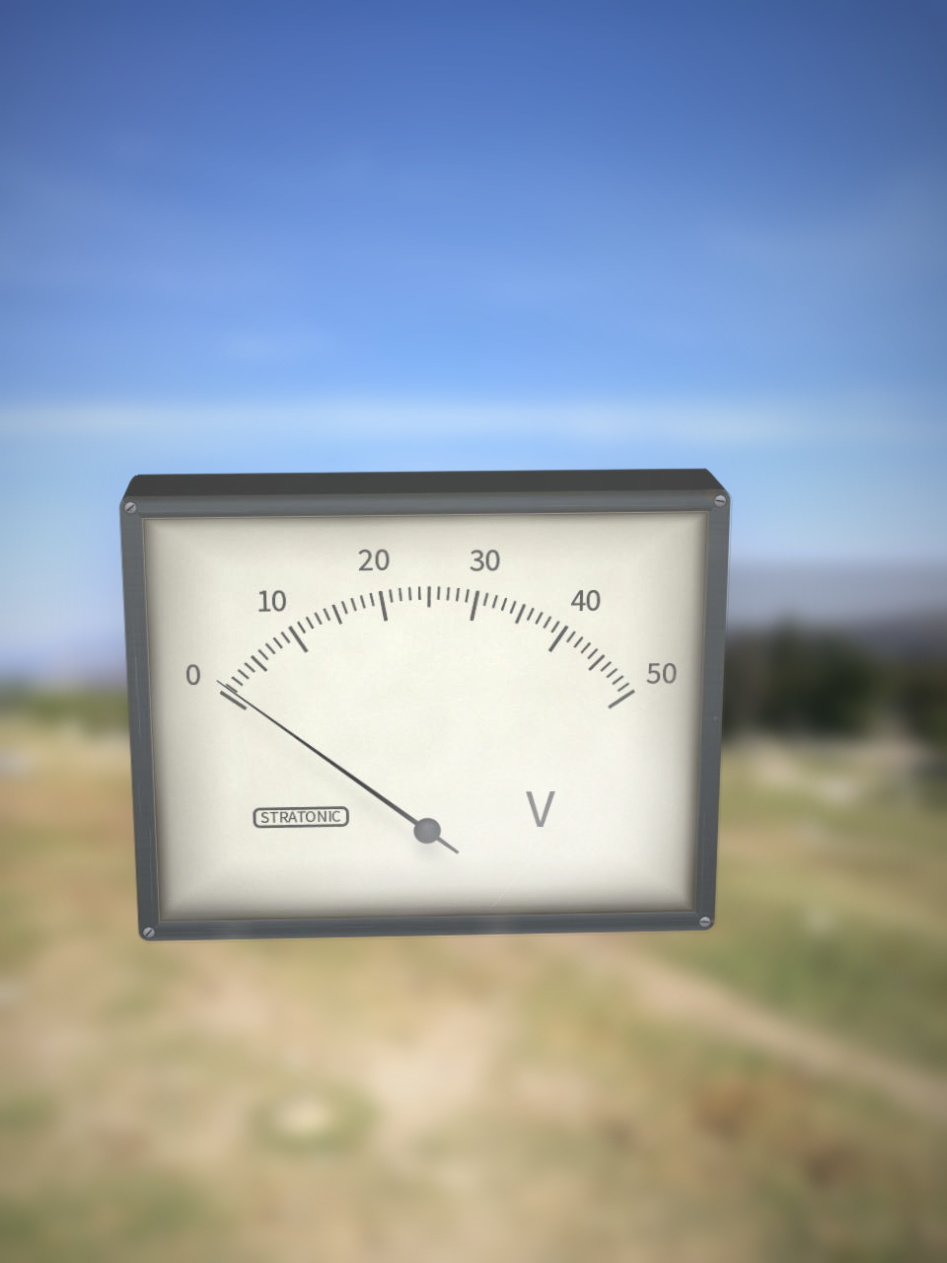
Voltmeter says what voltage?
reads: 1 V
